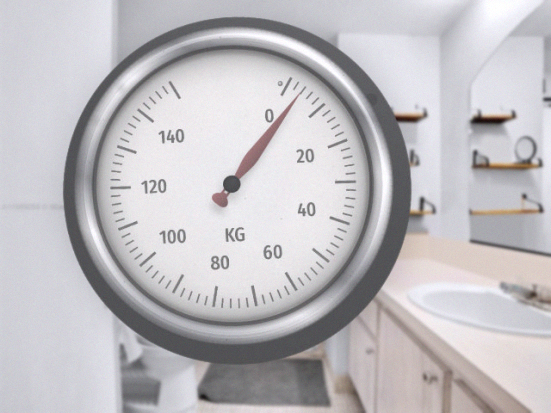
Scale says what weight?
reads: 4 kg
